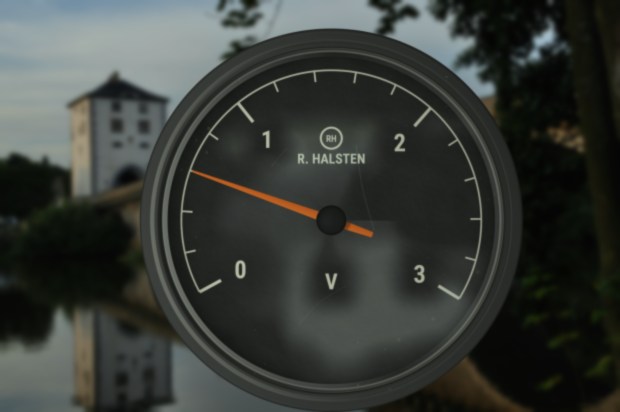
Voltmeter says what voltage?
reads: 0.6 V
